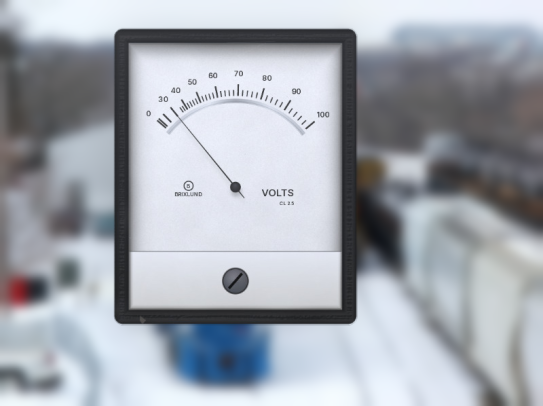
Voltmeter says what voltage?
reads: 30 V
